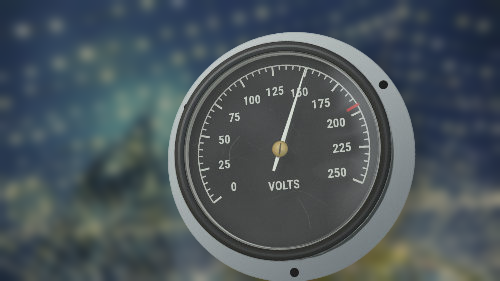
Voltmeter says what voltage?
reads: 150 V
